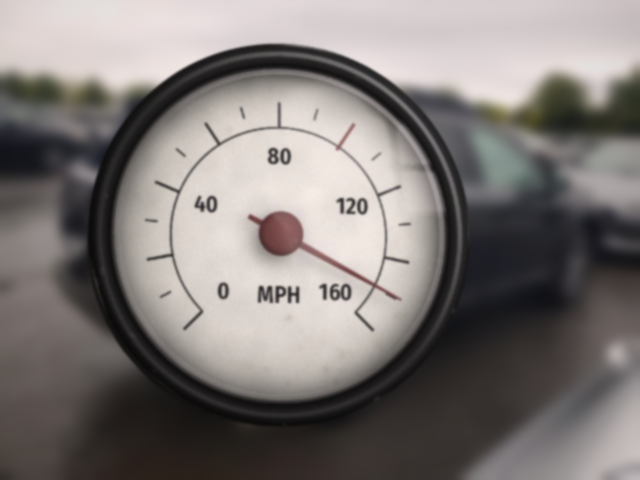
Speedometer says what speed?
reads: 150 mph
